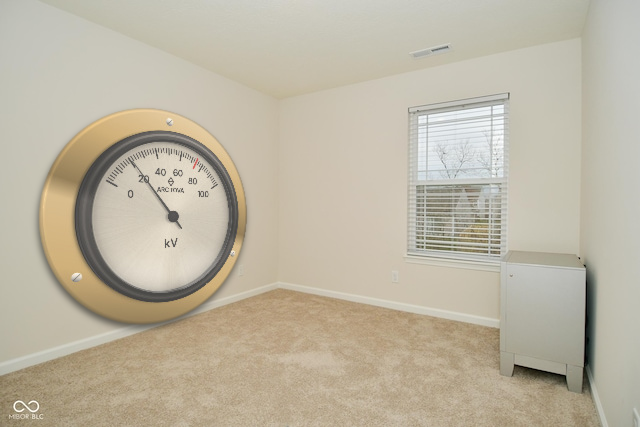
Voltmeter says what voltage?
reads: 20 kV
